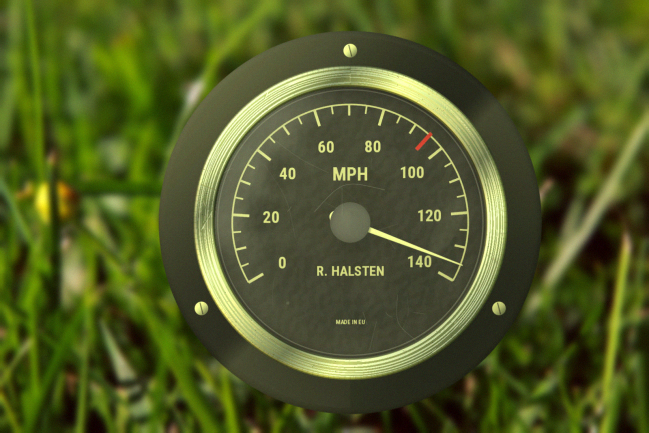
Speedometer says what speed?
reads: 135 mph
